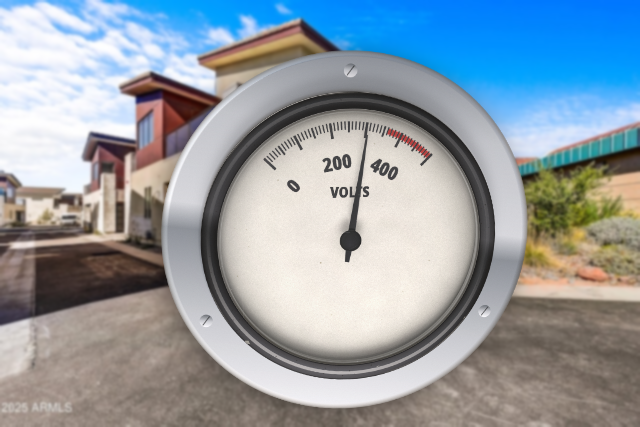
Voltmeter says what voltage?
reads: 300 V
